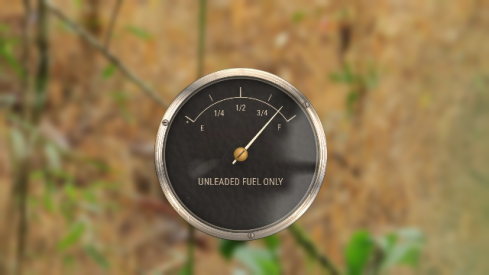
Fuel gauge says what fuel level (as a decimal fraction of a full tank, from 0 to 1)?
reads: 0.875
